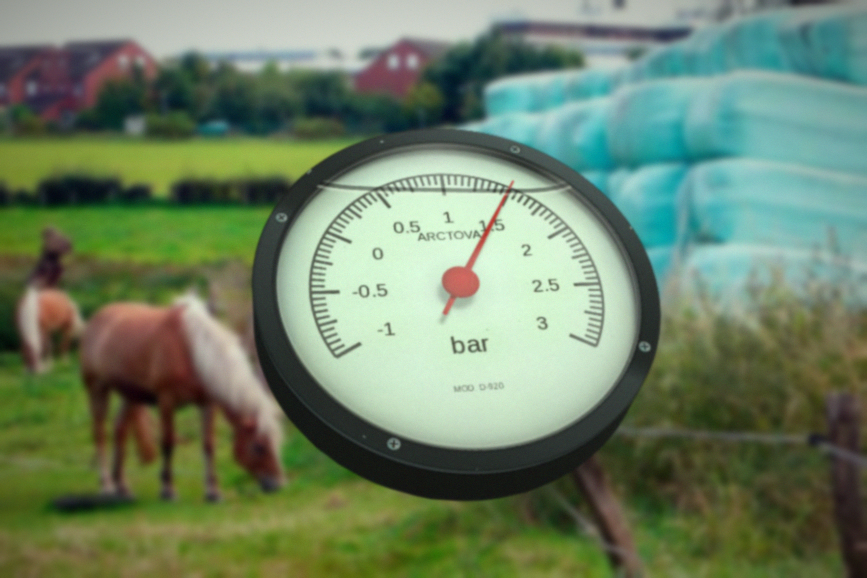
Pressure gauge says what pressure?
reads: 1.5 bar
